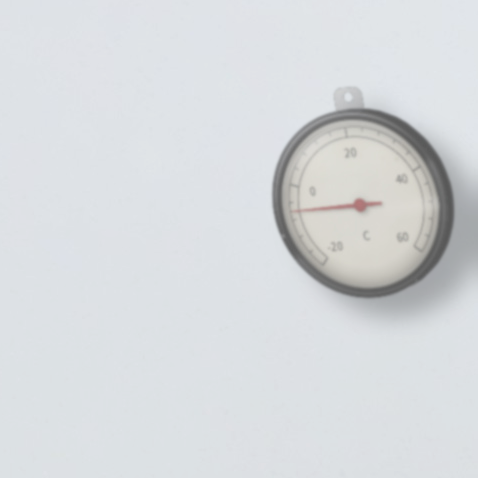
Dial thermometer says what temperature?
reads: -6 °C
